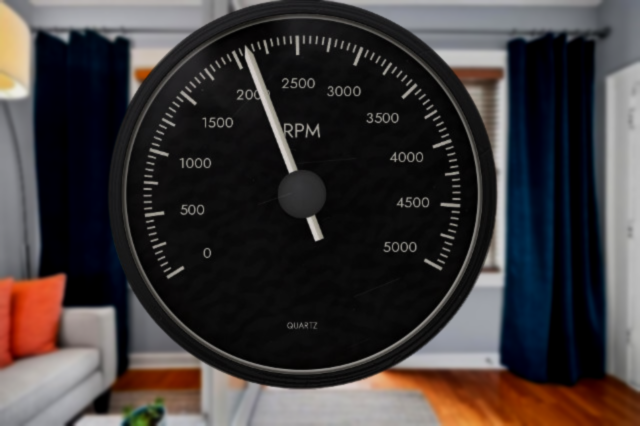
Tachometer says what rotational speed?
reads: 2100 rpm
